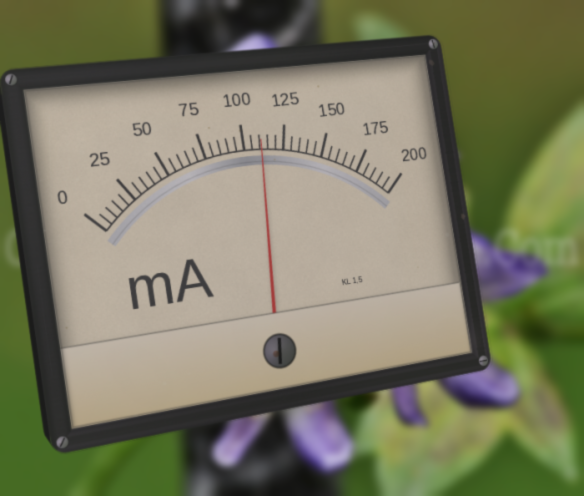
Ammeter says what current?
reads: 110 mA
